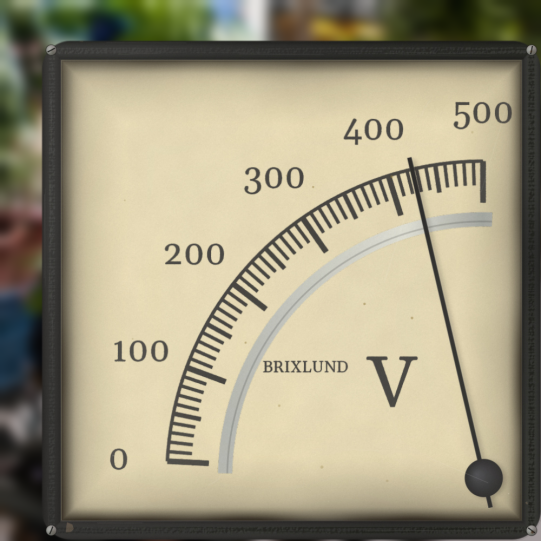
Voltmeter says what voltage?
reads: 425 V
